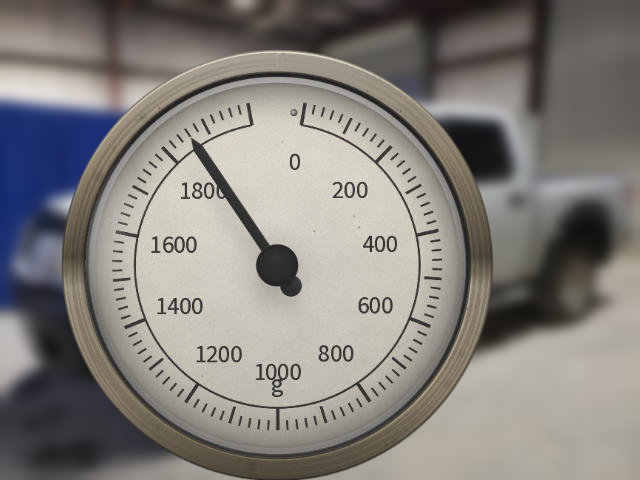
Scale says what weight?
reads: 1860 g
